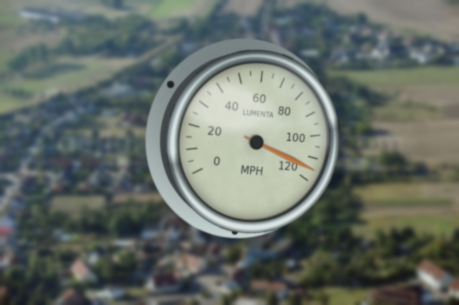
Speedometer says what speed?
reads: 115 mph
